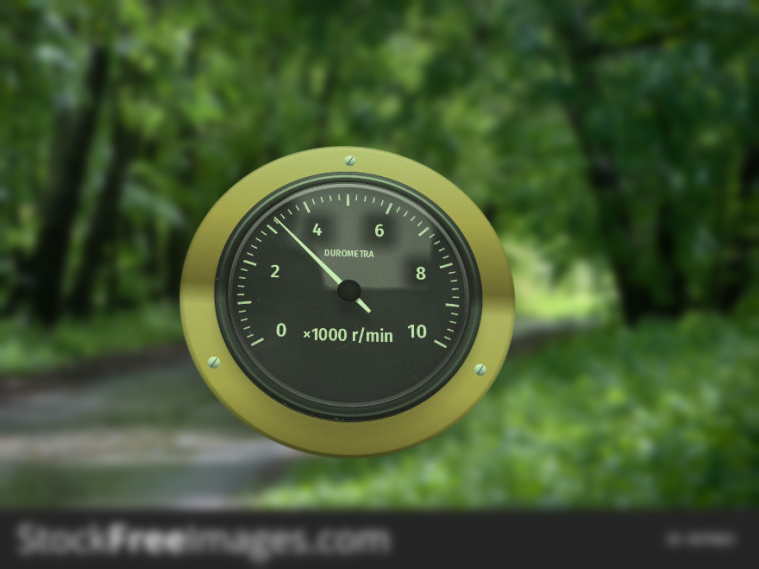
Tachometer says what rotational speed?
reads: 3200 rpm
